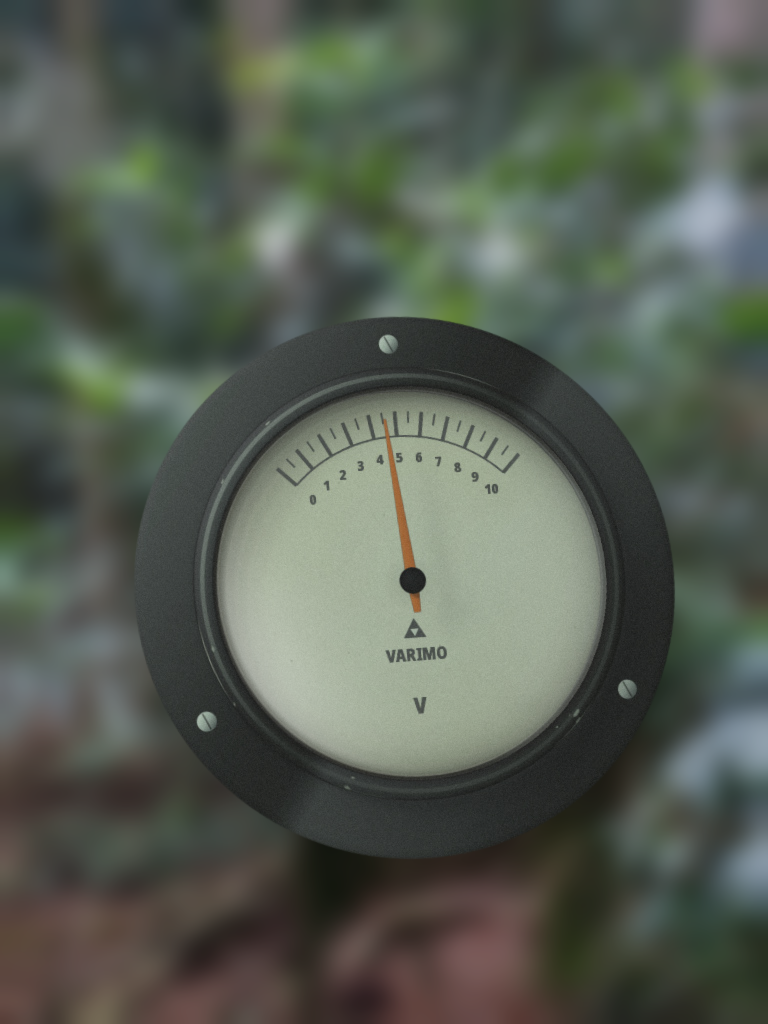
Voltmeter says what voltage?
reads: 4.5 V
